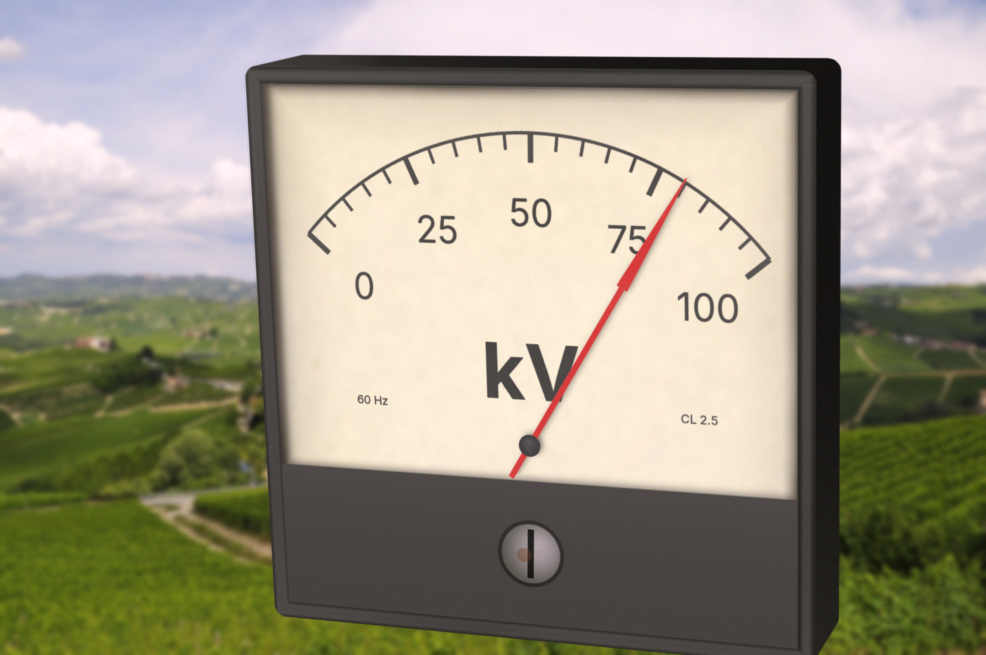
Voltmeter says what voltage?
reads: 80 kV
